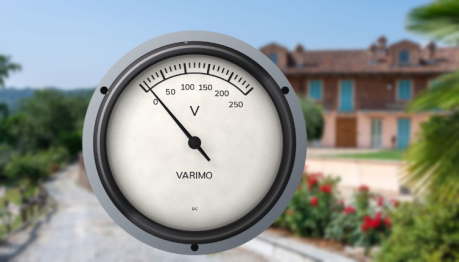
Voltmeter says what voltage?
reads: 10 V
